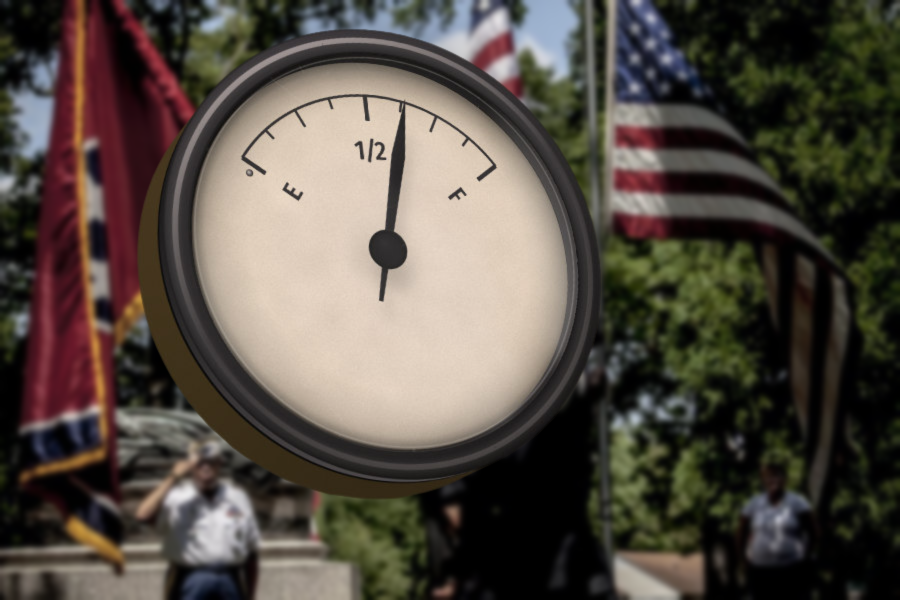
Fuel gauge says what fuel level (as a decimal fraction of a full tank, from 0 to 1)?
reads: 0.625
